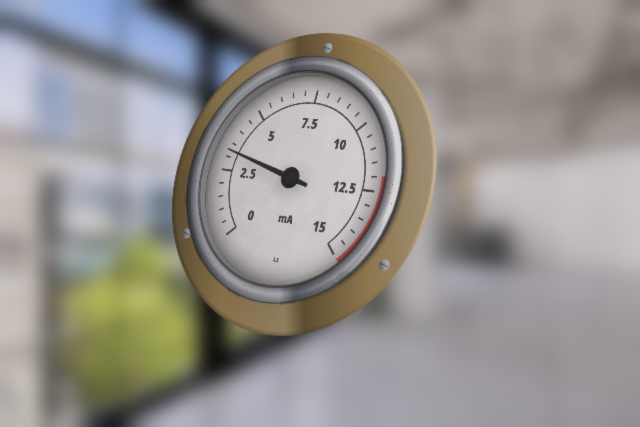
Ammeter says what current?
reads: 3.25 mA
